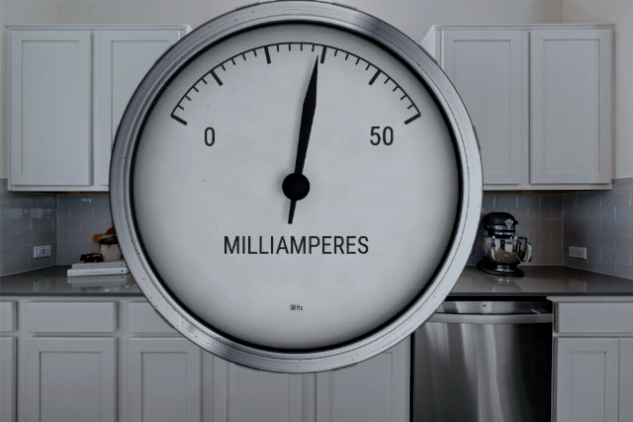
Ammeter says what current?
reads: 29 mA
